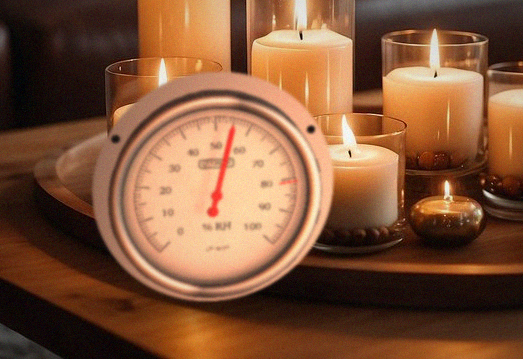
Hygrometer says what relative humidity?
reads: 55 %
